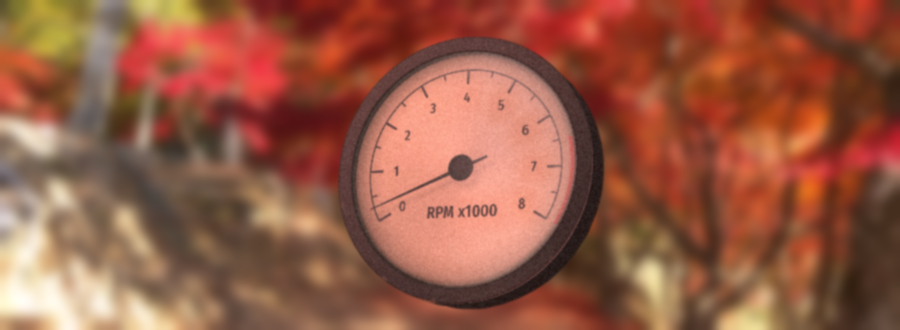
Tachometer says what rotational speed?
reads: 250 rpm
